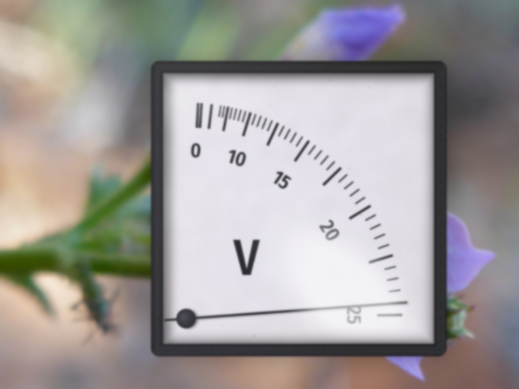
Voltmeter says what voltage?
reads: 24.5 V
